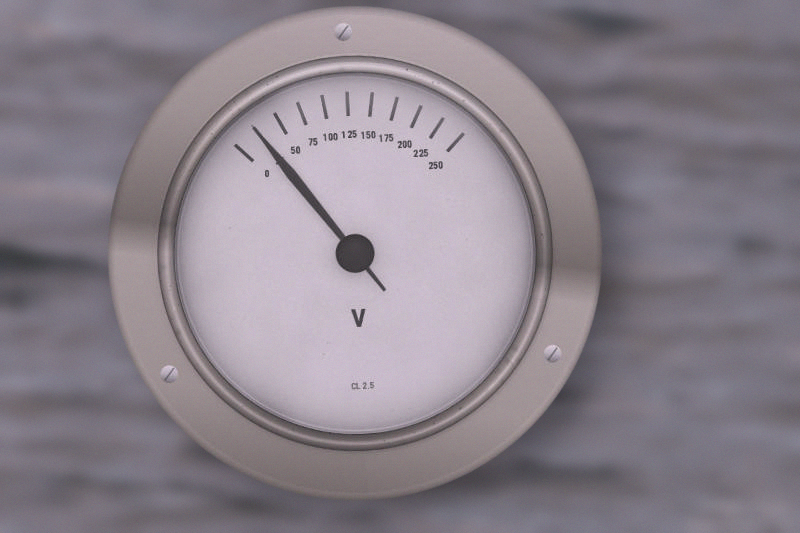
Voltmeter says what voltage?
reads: 25 V
